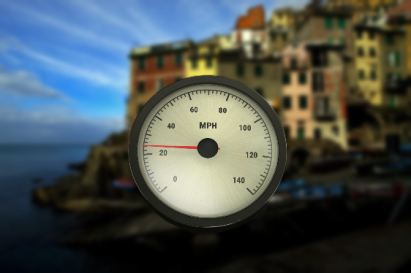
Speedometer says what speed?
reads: 24 mph
